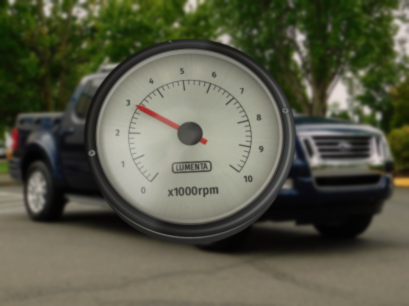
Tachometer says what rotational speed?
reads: 3000 rpm
